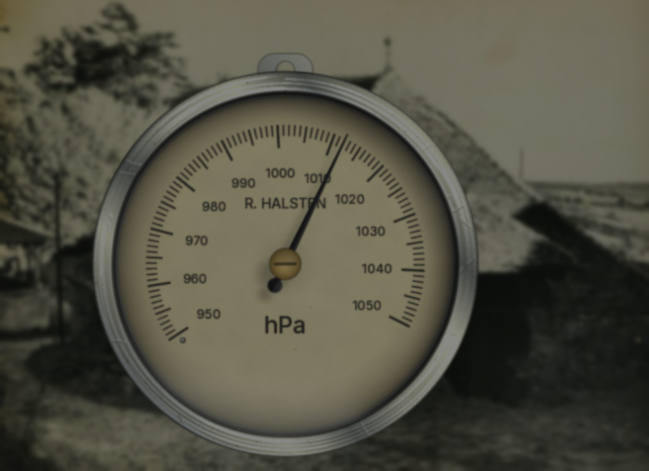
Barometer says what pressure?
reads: 1012 hPa
